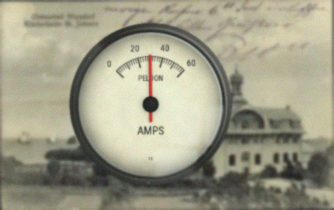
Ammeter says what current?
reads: 30 A
